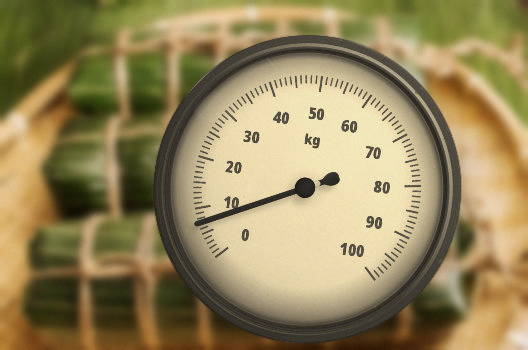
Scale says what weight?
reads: 7 kg
